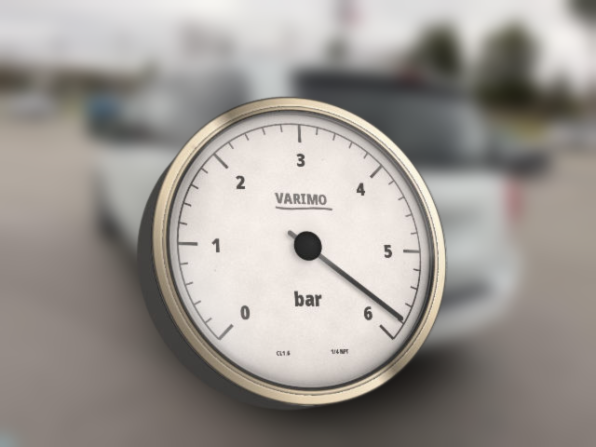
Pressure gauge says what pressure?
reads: 5.8 bar
